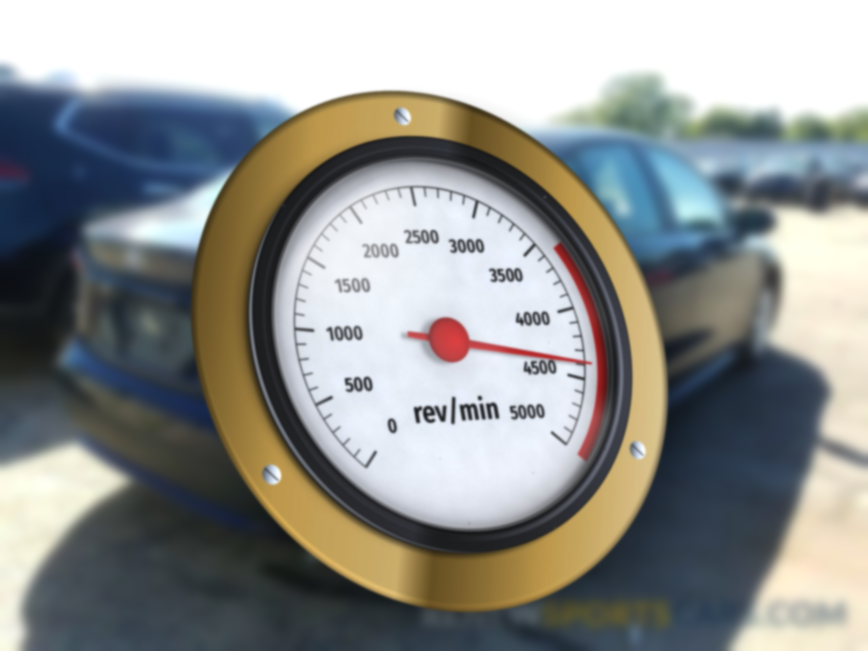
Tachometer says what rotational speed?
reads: 4400 rpm
